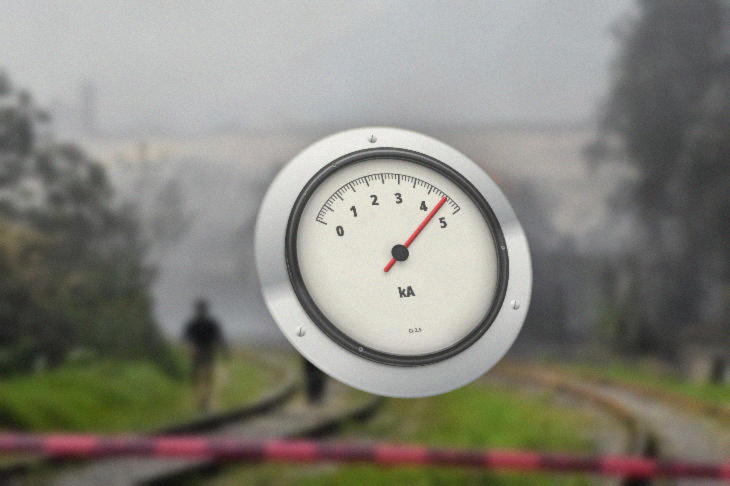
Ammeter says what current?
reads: 4.5 kA
